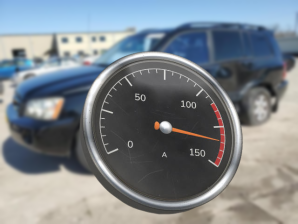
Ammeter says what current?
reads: 135 A
